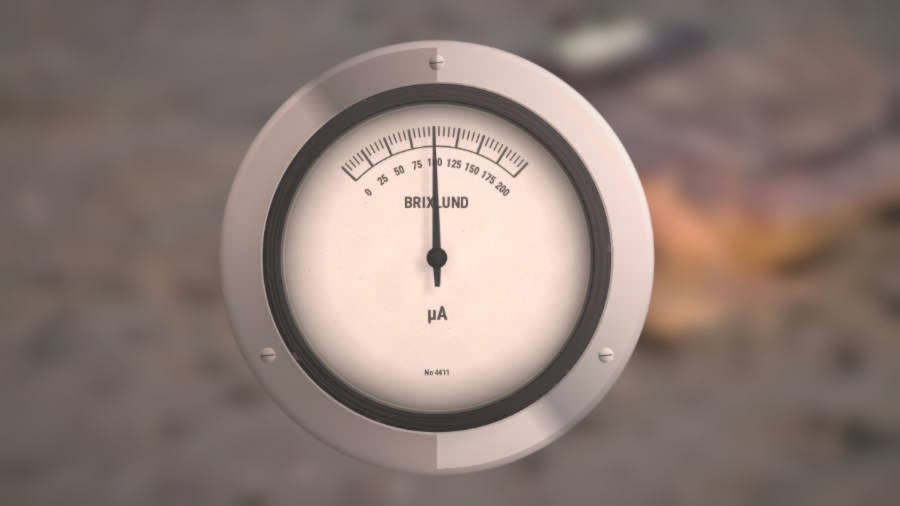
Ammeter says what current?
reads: 100 µA
